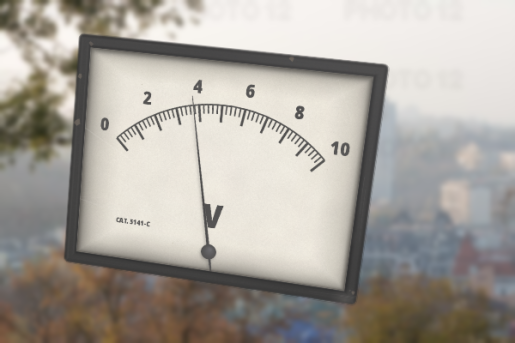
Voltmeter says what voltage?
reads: 3.8 V
